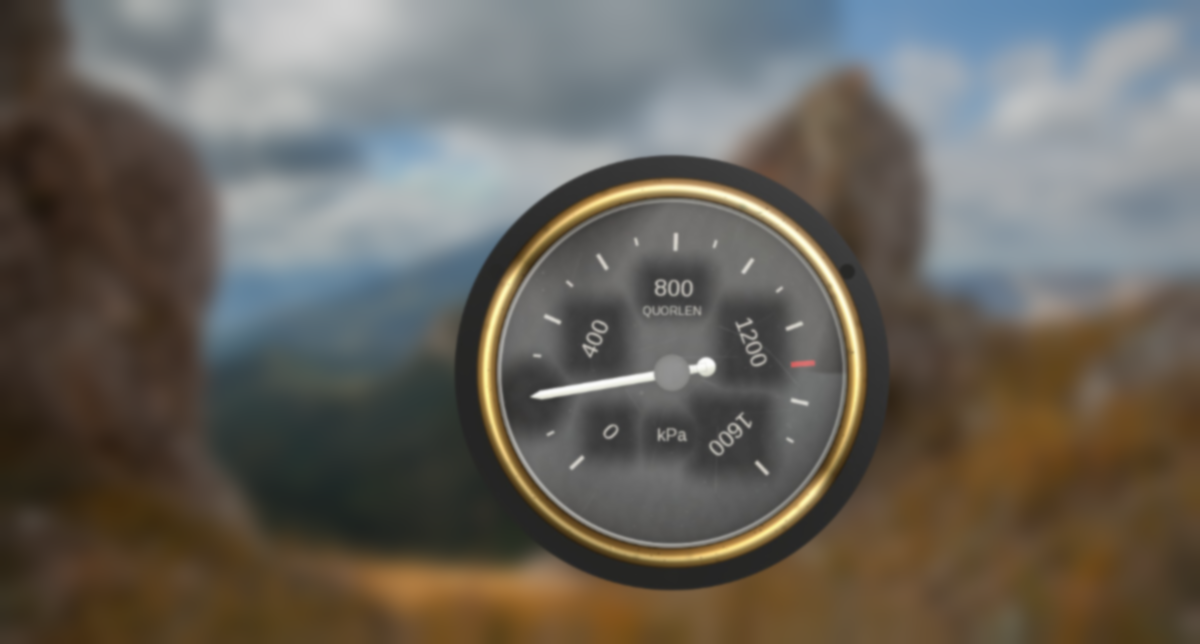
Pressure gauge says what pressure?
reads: 200 kPa
